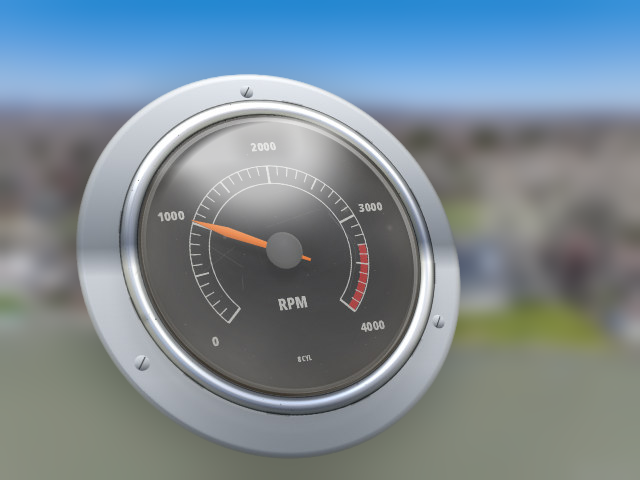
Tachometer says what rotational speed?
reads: 1000 rpm
